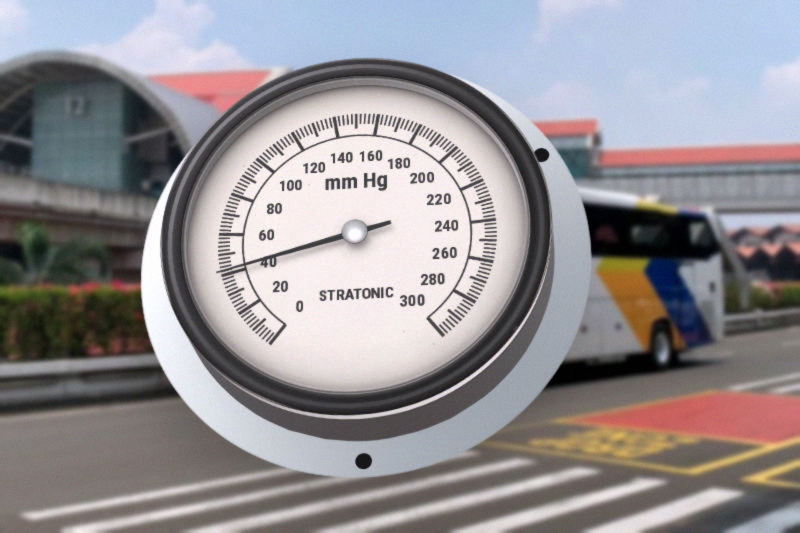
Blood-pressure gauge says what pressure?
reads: 40 mmHg
